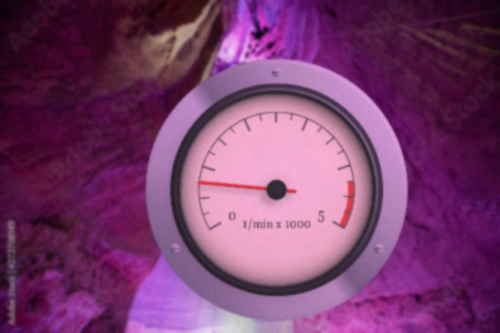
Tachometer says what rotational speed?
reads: 750 rpm
